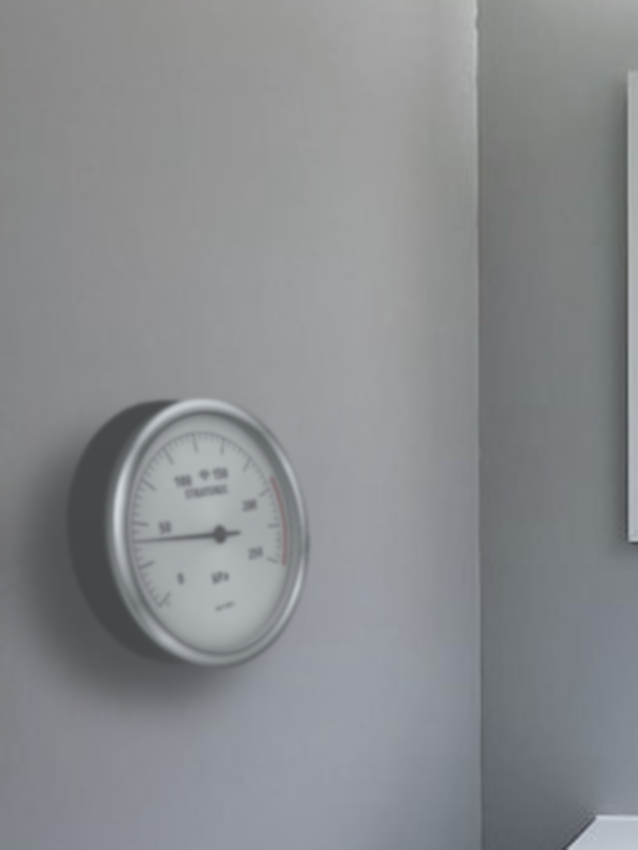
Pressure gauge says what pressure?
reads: 40 kPa
